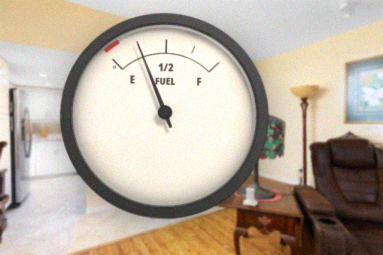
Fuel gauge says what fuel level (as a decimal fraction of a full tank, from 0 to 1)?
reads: 0.25
